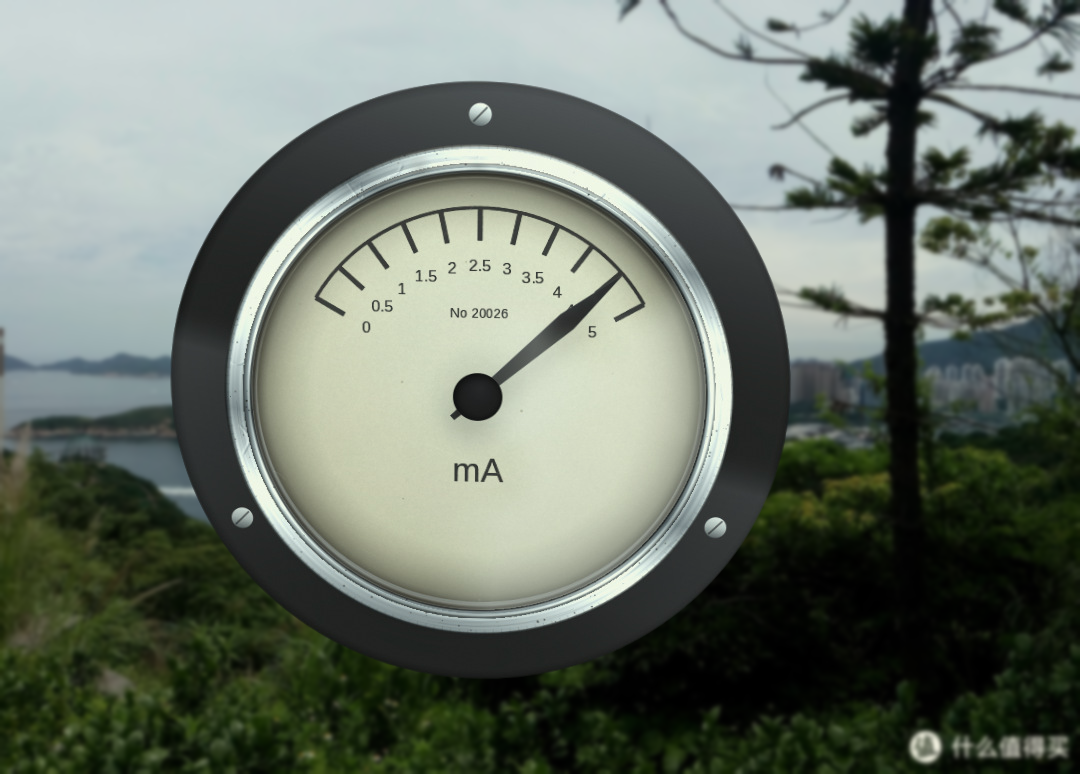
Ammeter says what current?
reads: 4.5 mA
